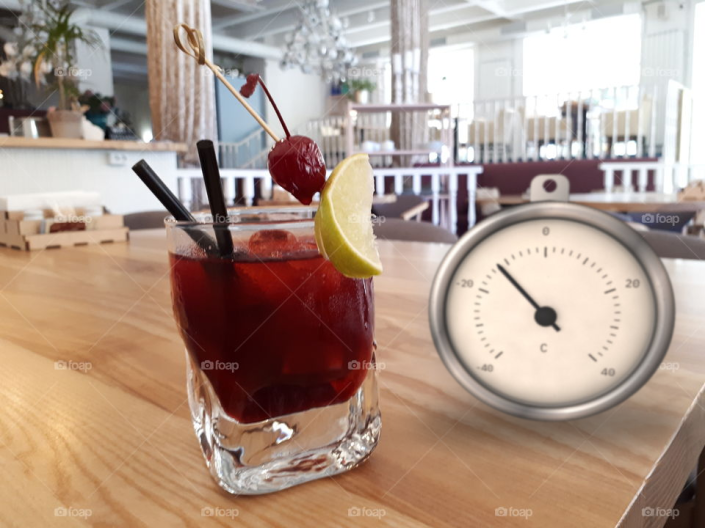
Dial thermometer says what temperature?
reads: -12 °C
